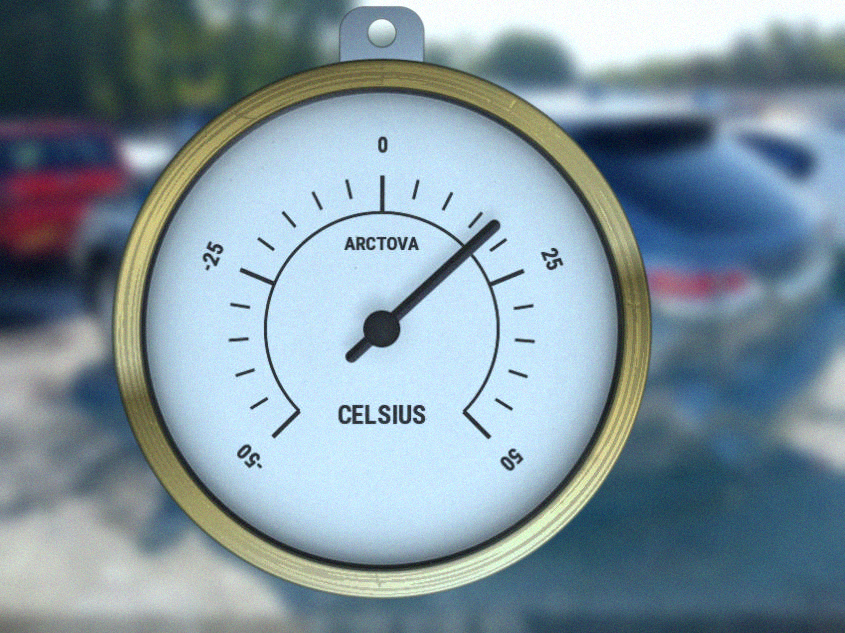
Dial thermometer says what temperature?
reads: 17.5 °C
